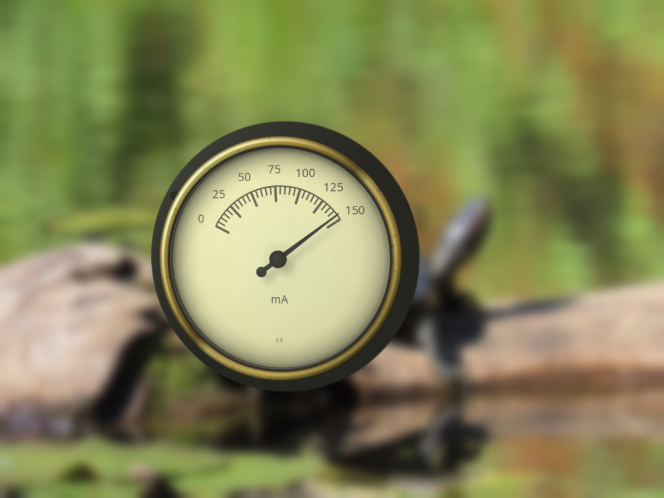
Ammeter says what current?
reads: 145 mA
